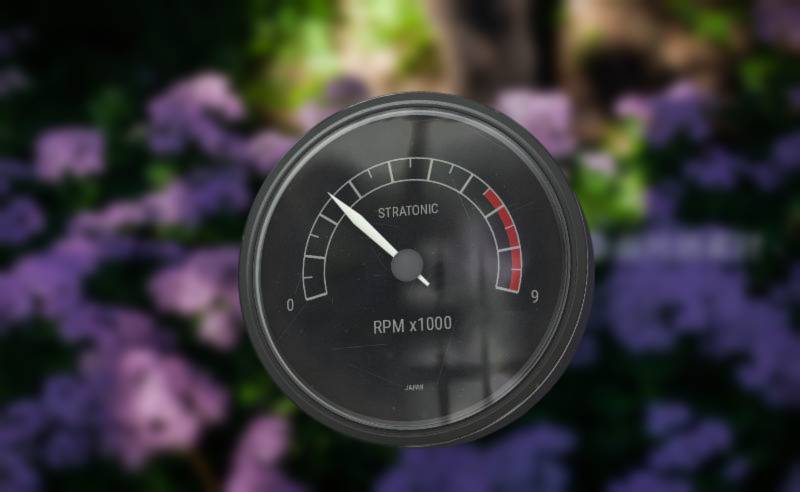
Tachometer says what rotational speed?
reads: 2500 rpm
